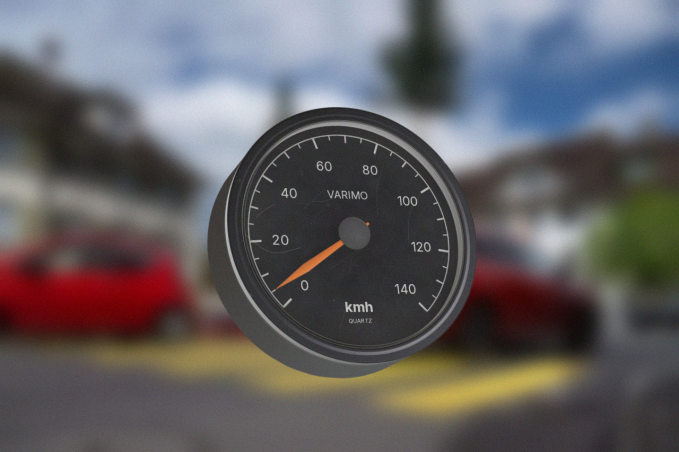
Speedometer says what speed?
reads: 5 km/h
